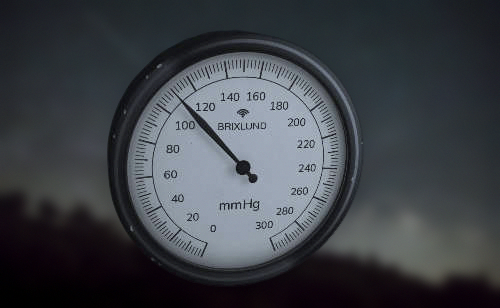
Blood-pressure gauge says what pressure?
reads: 110 mmHg
